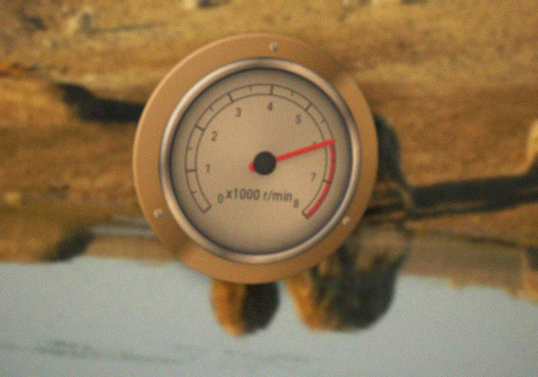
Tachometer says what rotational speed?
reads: 6000 rpm
